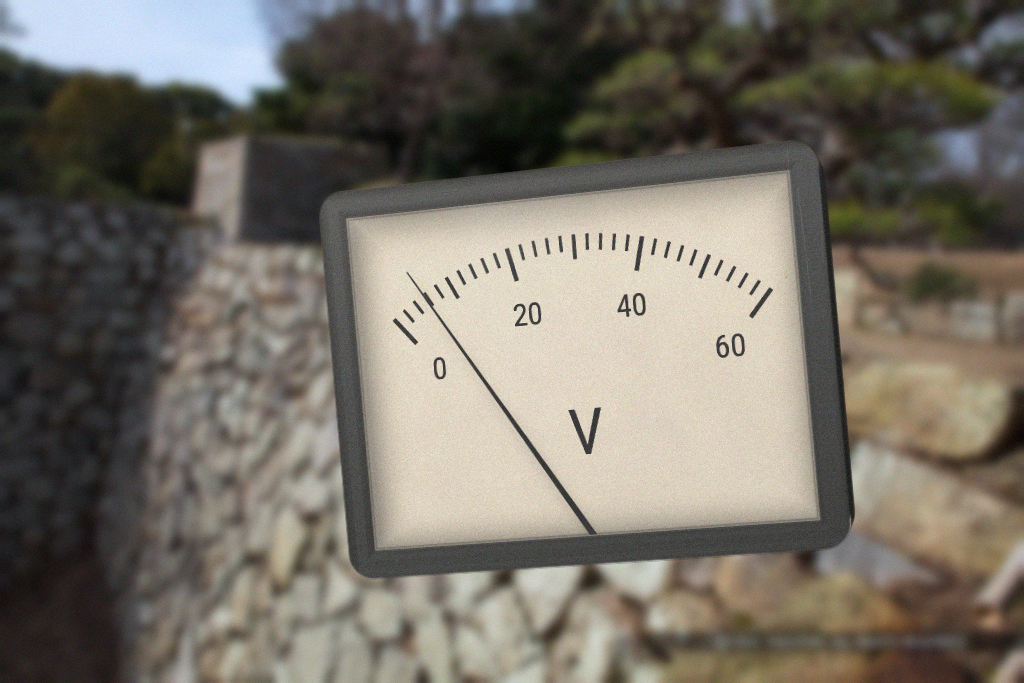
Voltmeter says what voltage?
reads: 6 V
